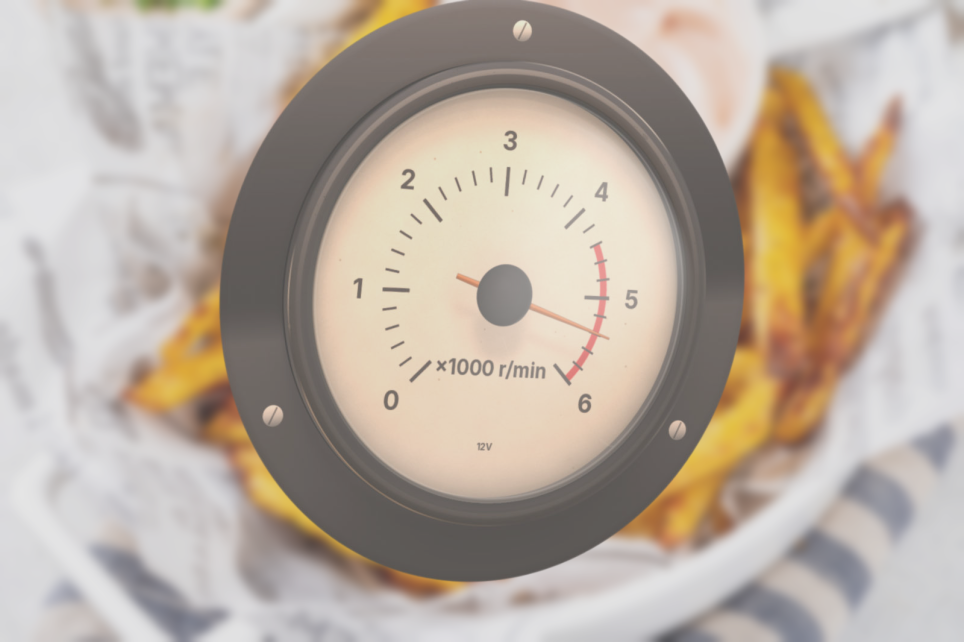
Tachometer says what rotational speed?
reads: 5400 rpm
